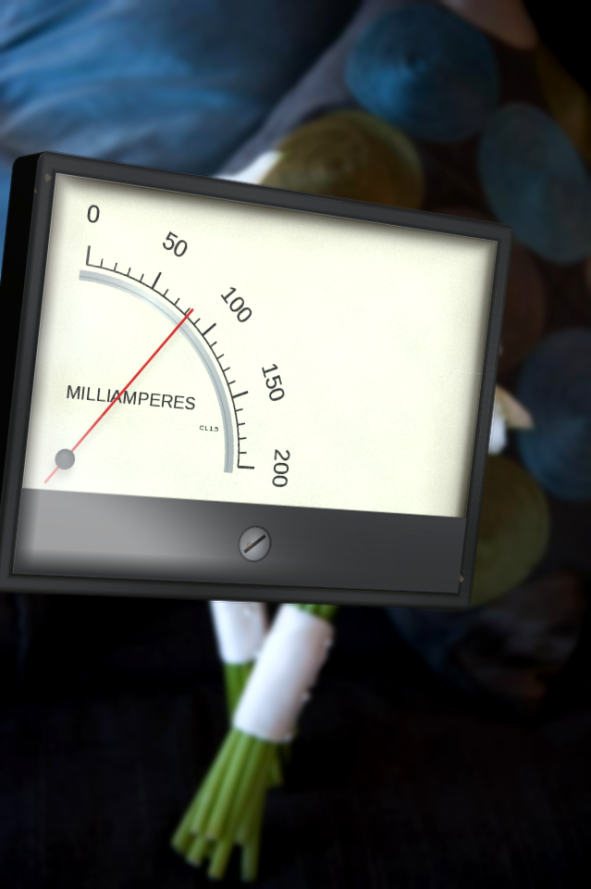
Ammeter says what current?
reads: 80 mA
